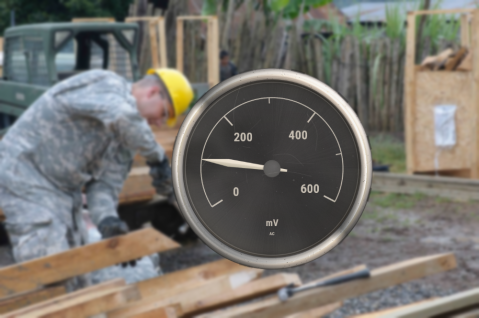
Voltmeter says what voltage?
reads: 100 mV
